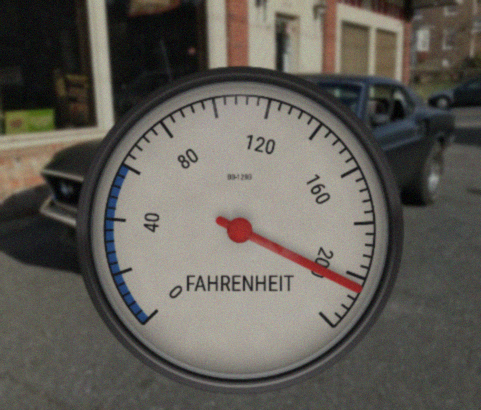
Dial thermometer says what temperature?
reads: 204 °F
